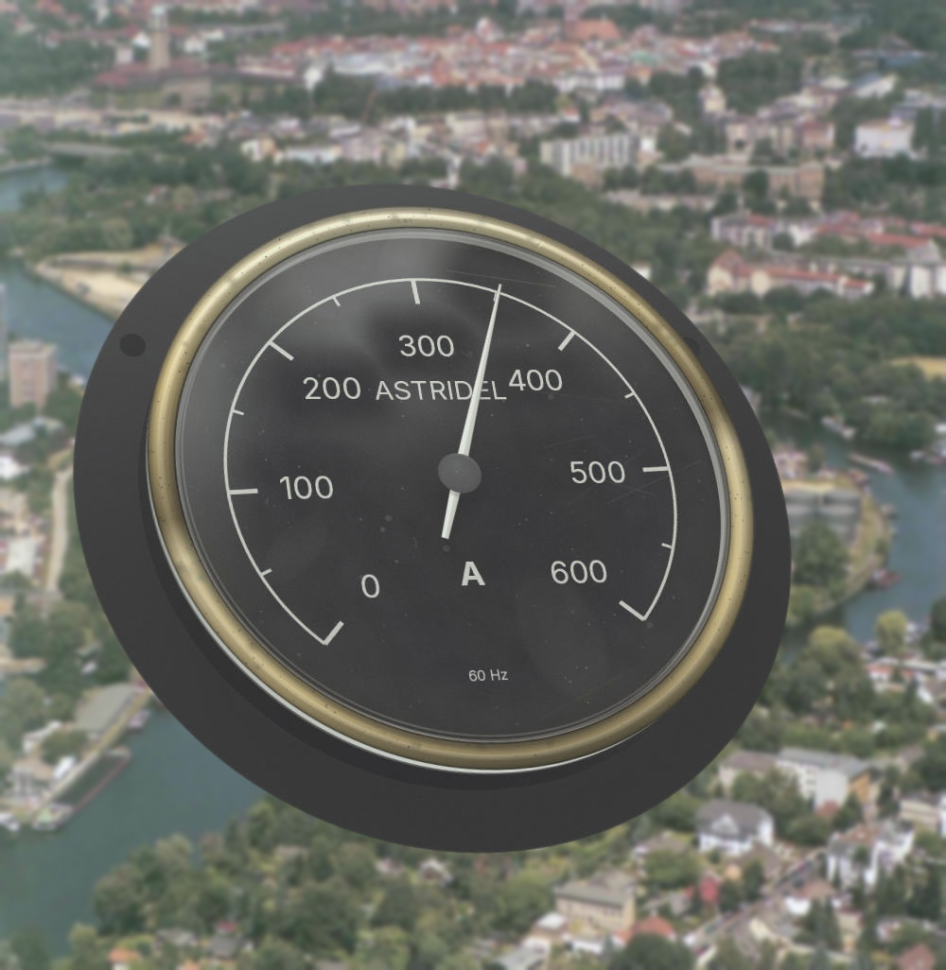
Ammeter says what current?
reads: 350 A
